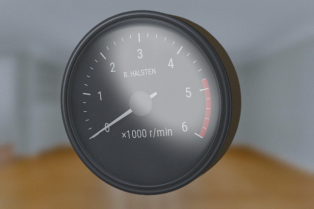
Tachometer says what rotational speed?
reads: 0 rpm
